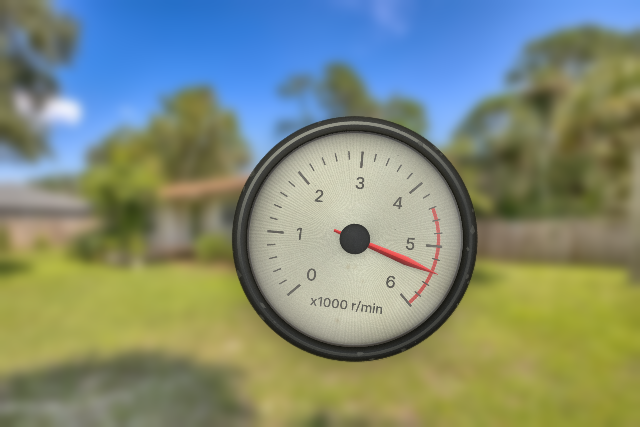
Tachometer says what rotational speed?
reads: 5400 rpm
